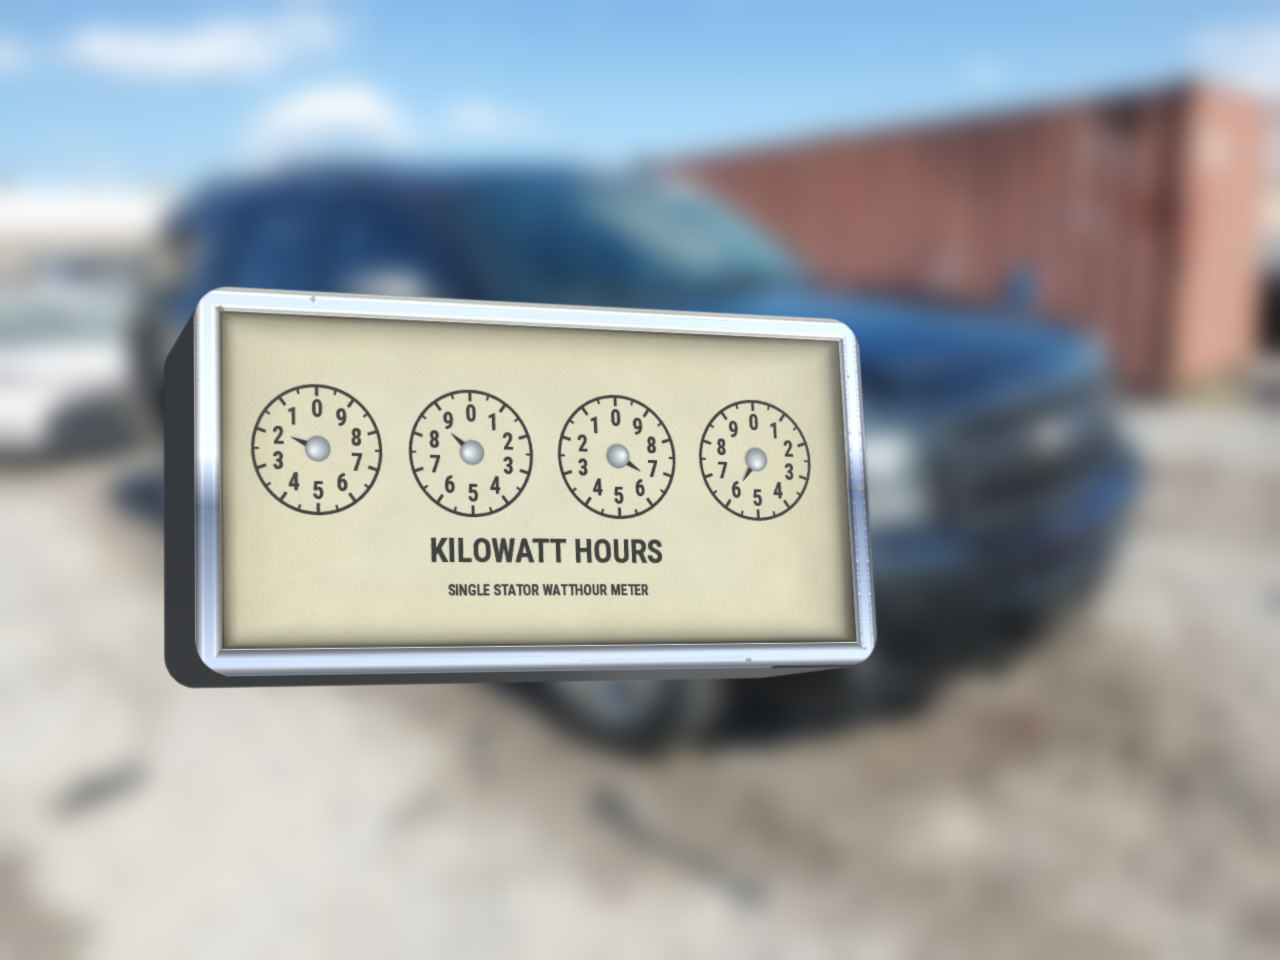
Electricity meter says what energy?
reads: 1866 kWh
